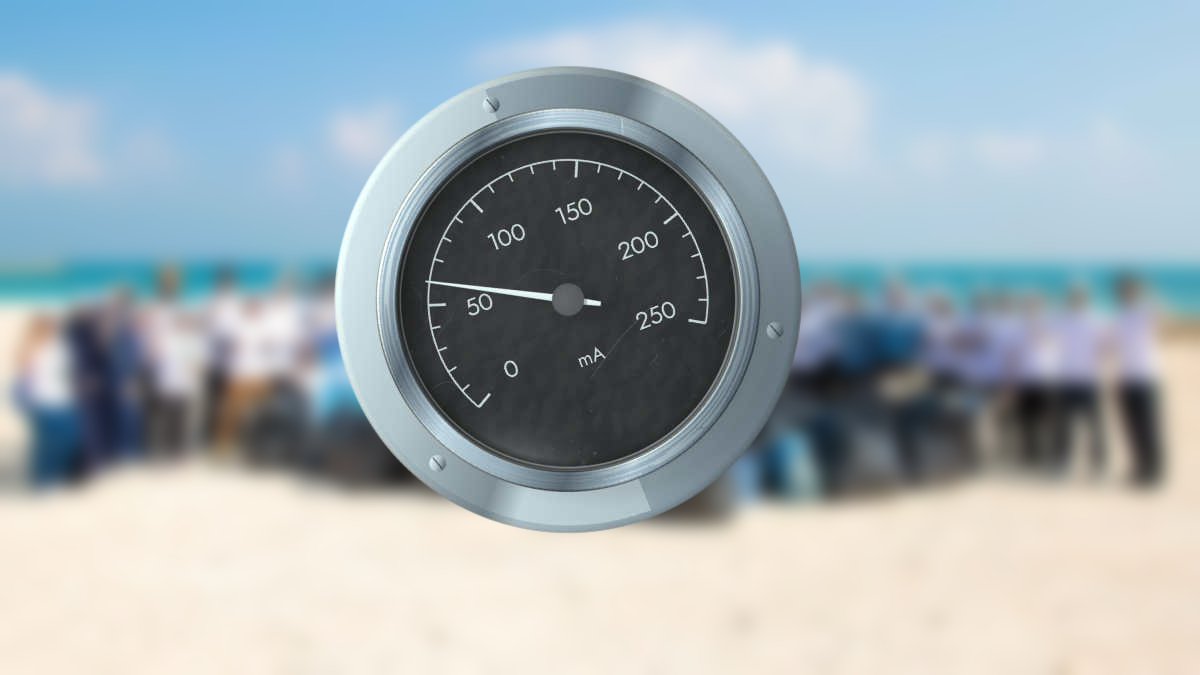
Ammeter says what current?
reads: 60 mA
